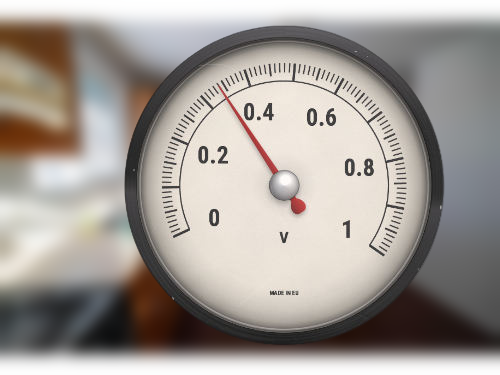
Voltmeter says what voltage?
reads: 0.34 V
